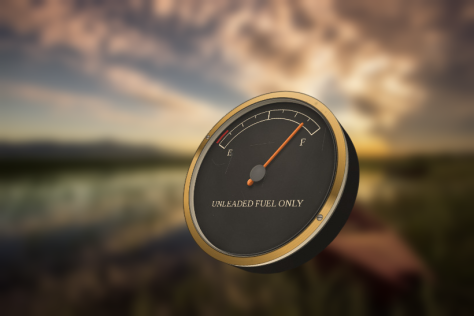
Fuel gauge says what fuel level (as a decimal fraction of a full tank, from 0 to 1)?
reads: 0.875
